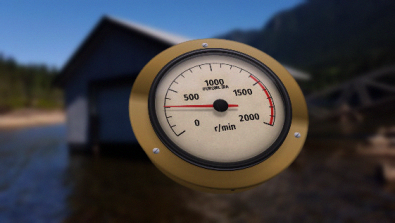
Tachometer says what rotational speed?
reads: 300 rpm
